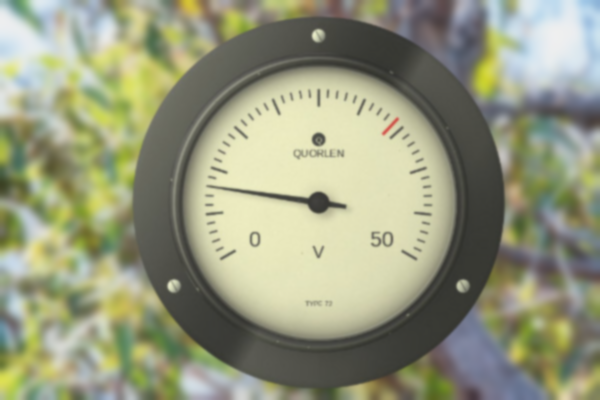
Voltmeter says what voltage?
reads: 8 V
